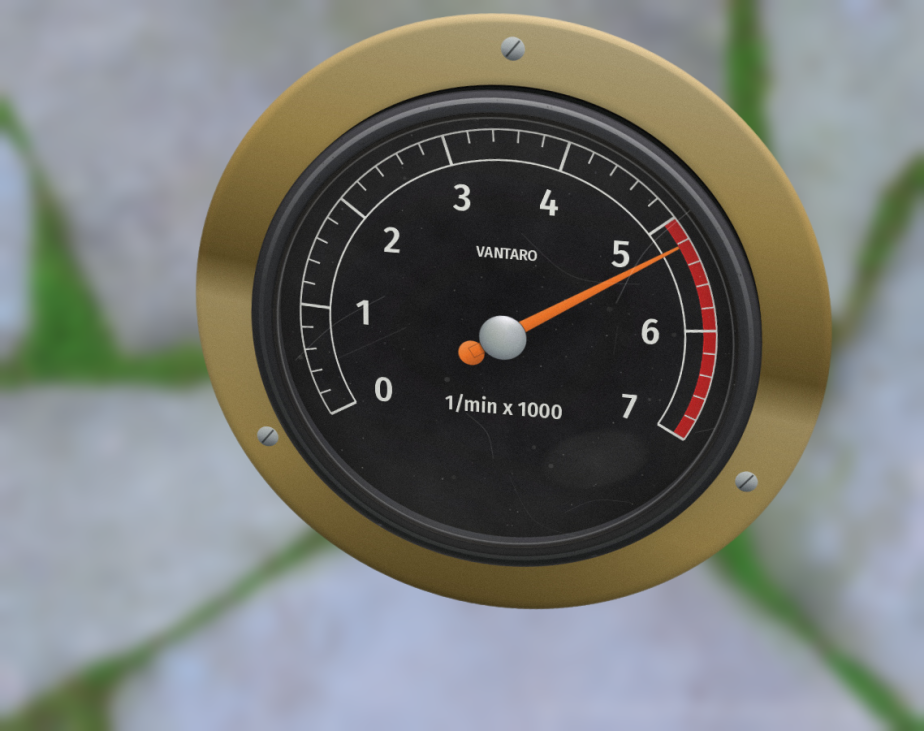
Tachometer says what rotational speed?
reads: 5200 rpm
